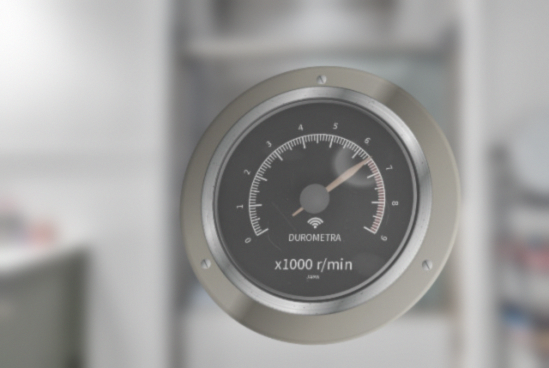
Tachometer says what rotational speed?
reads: 6500 rpm
